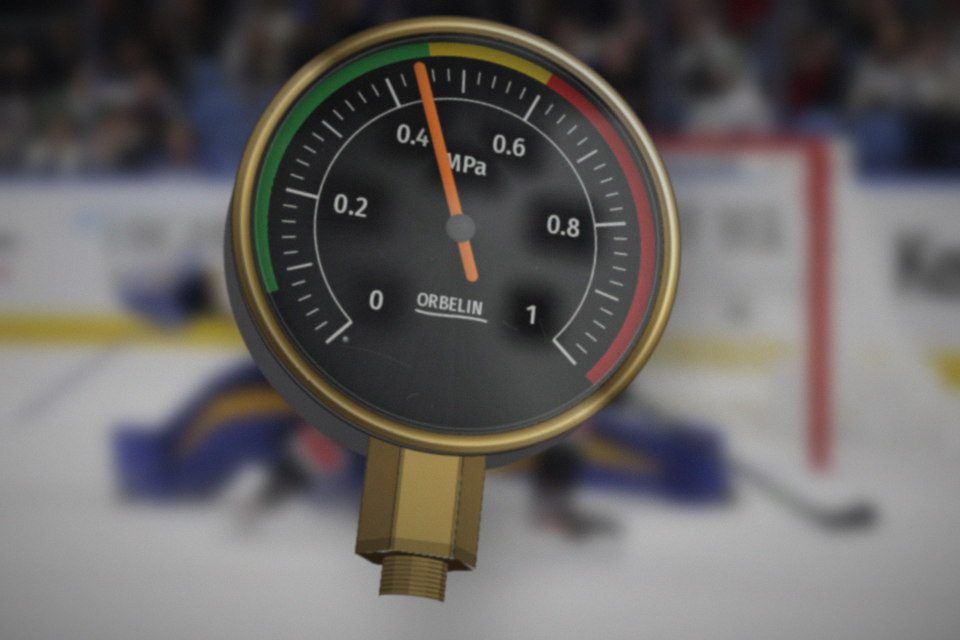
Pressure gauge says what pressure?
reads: 0.44 MPa
